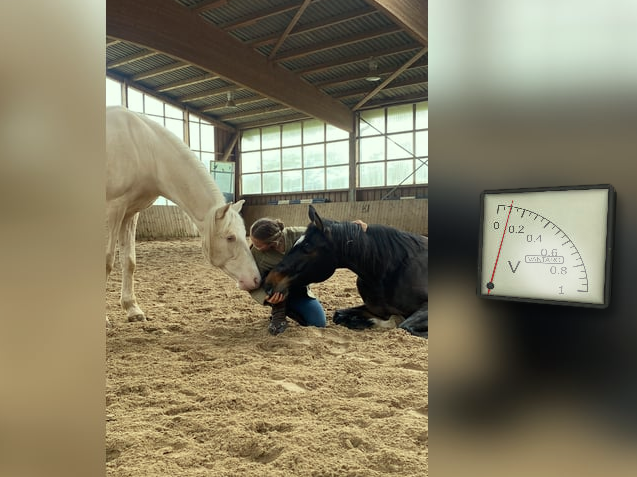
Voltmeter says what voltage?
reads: 0.1 V
